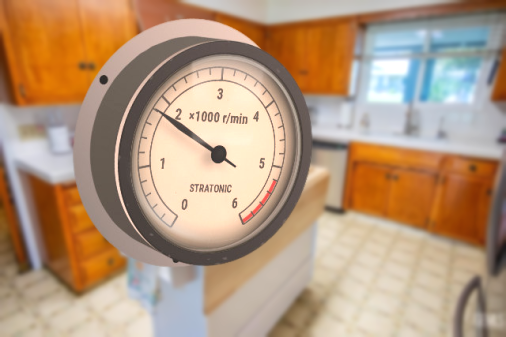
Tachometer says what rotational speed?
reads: 1800 rpm
